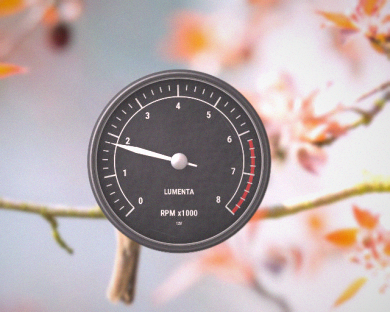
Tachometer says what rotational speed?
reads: 1800 rpm
